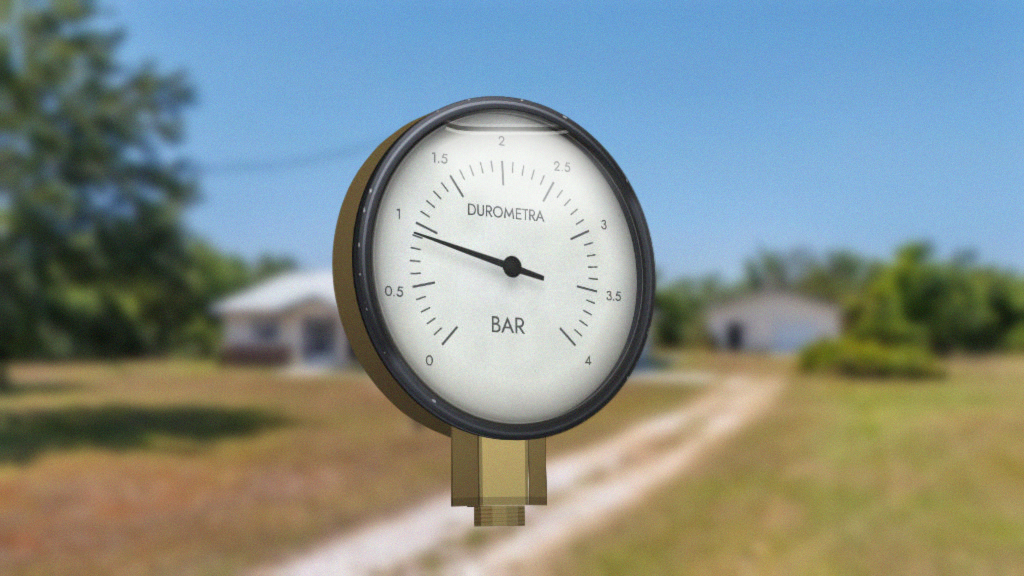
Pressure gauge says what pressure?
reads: 0.9 bar
